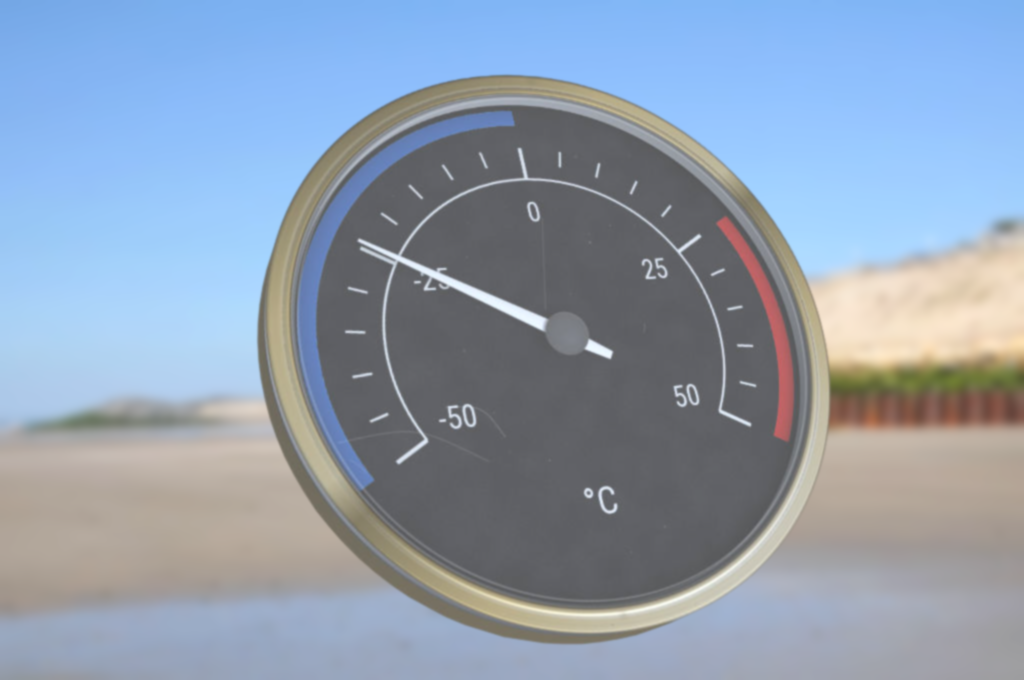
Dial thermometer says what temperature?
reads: -25 °C
